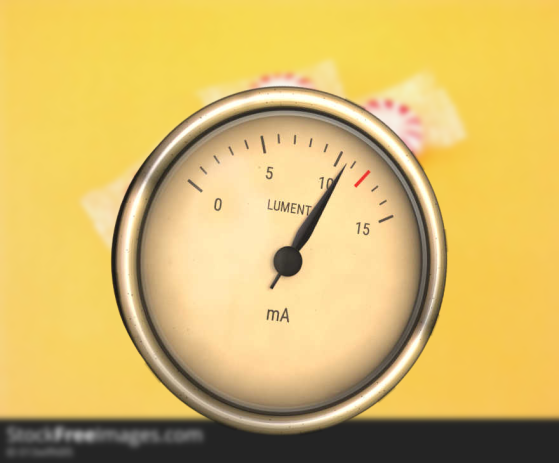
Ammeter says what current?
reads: 10.5 mA
